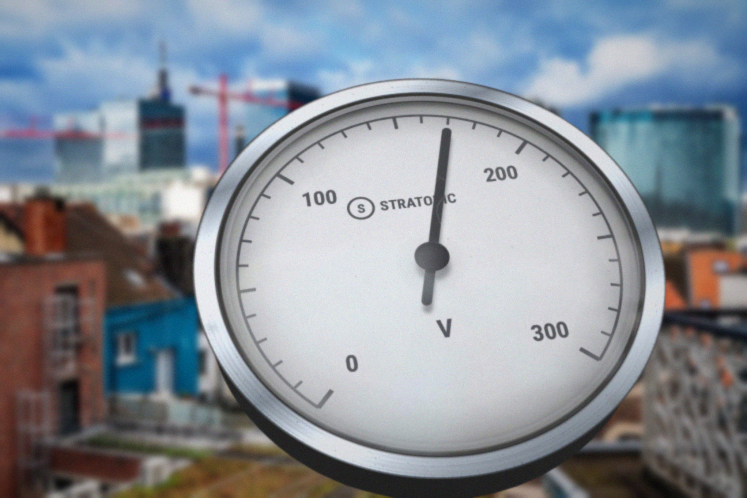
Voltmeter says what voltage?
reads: 170 V
